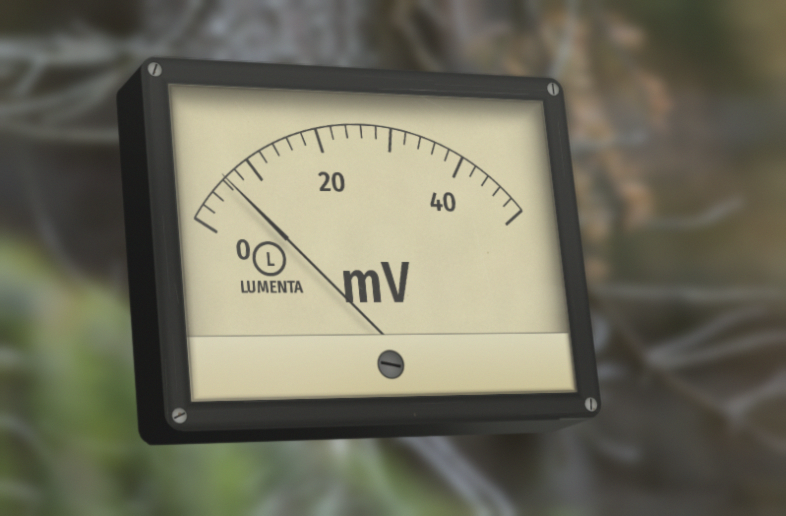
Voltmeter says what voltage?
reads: 6 mV
